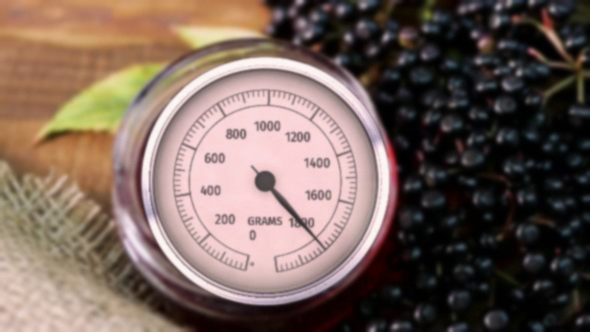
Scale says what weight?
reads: 1800 g
